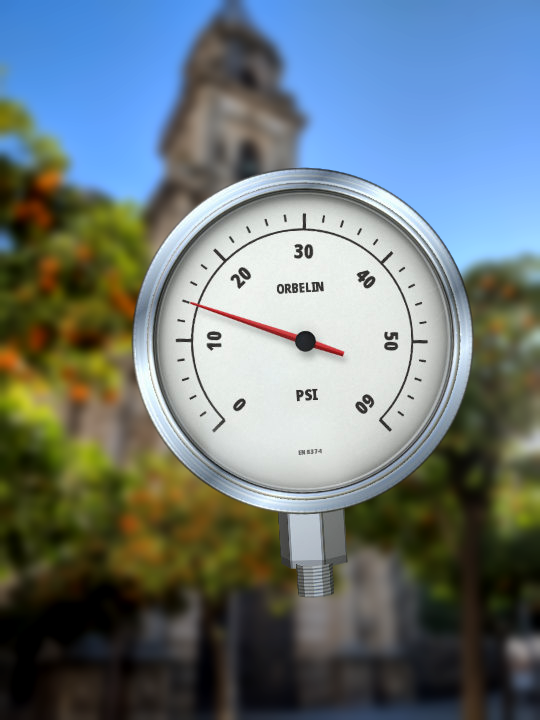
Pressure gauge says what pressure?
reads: 14 psi
